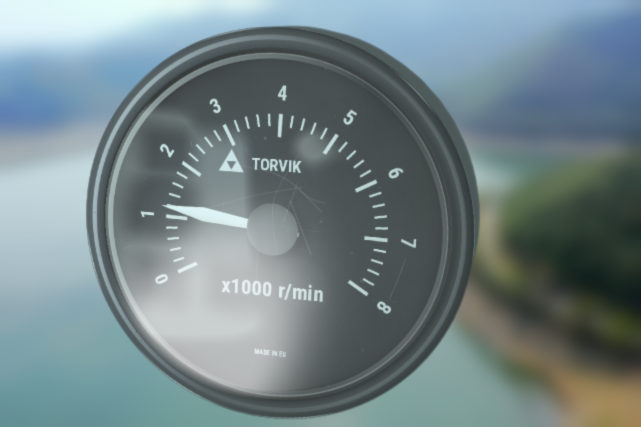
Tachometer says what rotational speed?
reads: 1200 rpm
